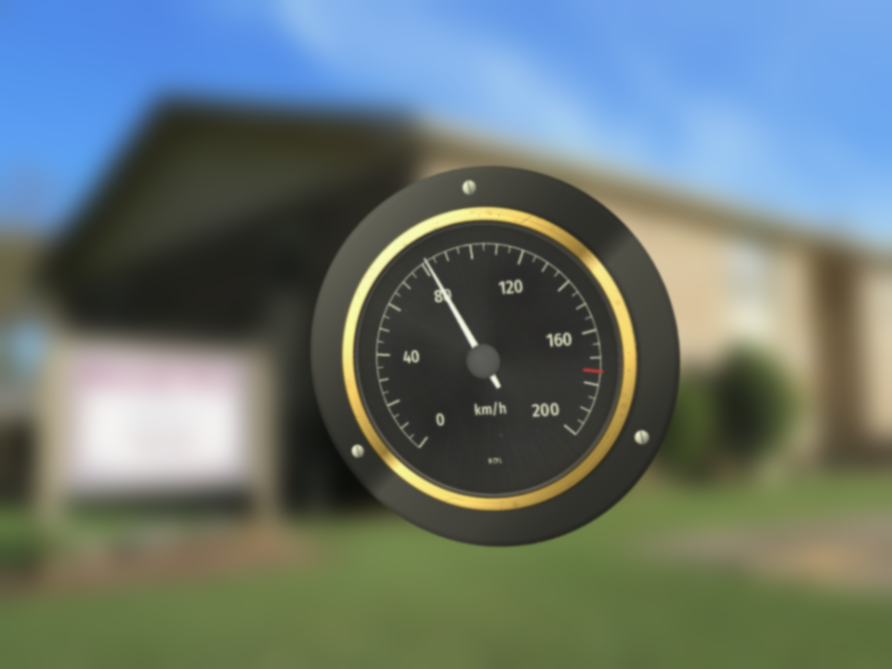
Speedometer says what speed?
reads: 82.5 km/h
